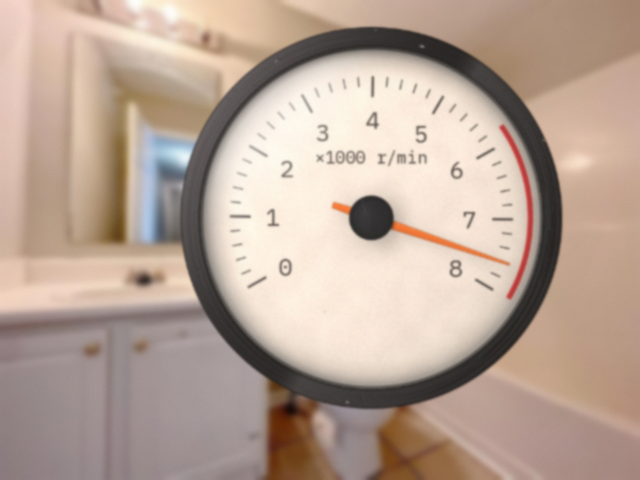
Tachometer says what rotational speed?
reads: 7600 rpm
